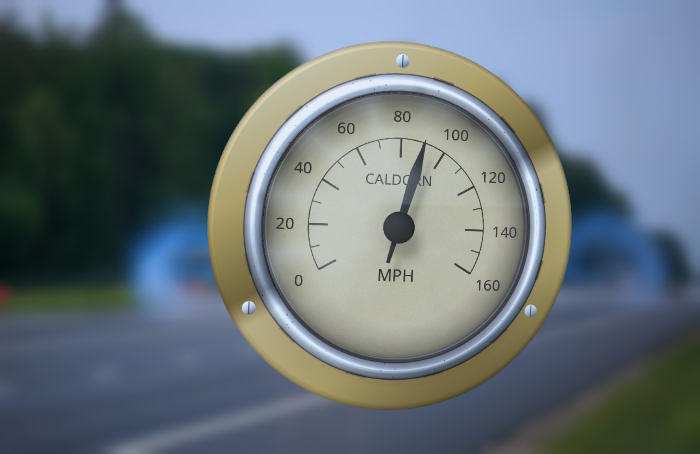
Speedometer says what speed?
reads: 90 mph
